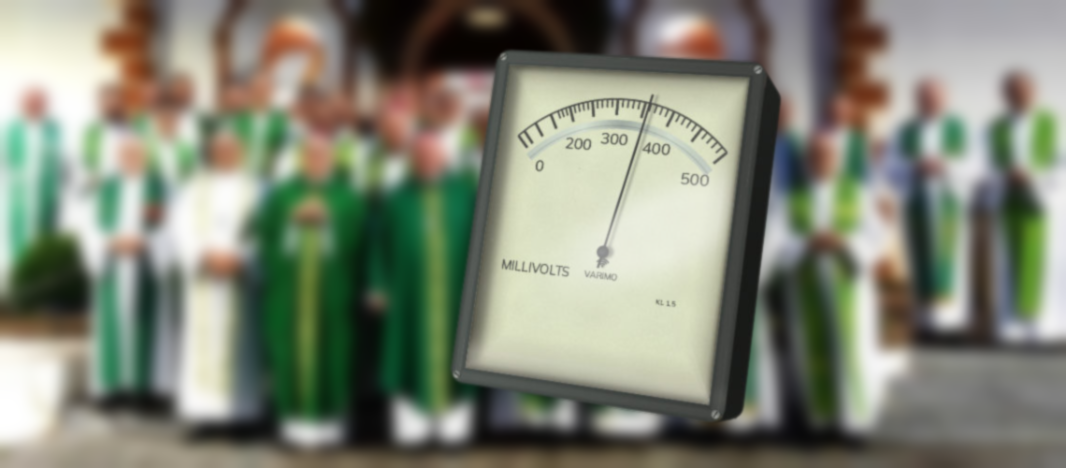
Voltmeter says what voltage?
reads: 360 mV
